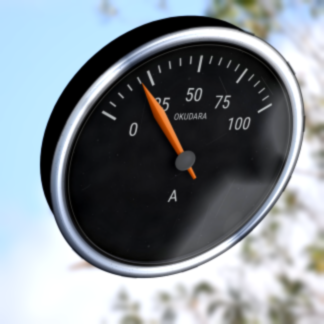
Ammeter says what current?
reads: 20 A
